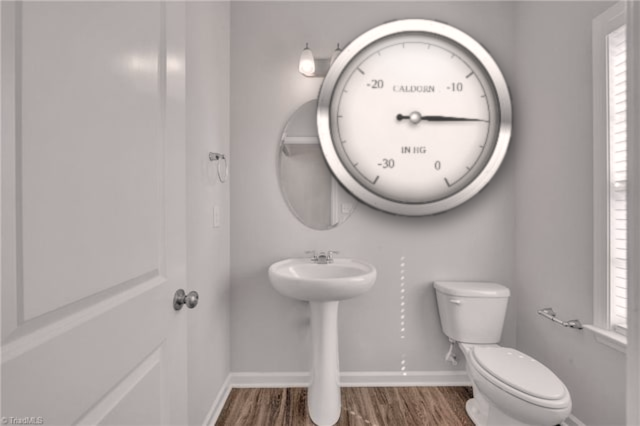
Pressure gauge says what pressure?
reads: -6 inHg
